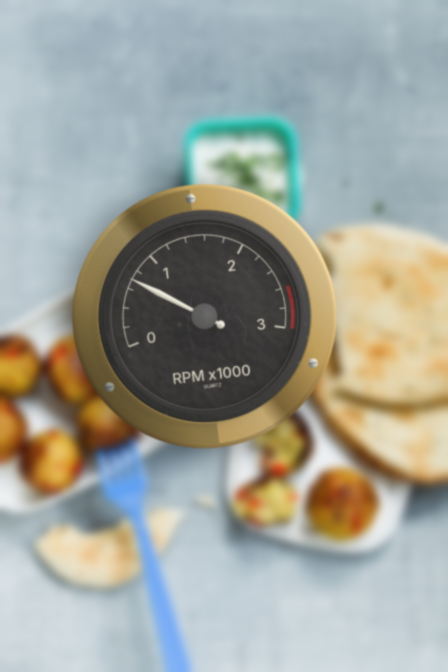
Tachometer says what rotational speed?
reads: 700 rpm
